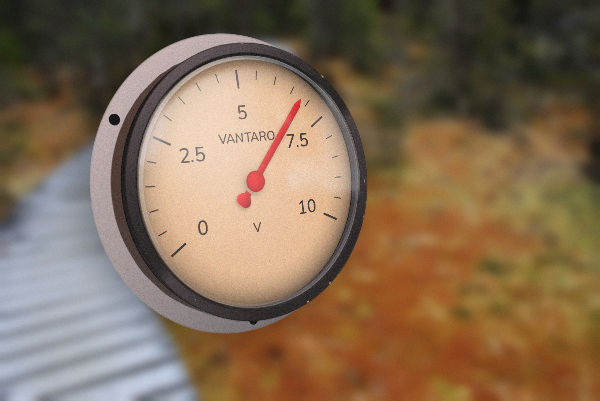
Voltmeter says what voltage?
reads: 6.75 V
